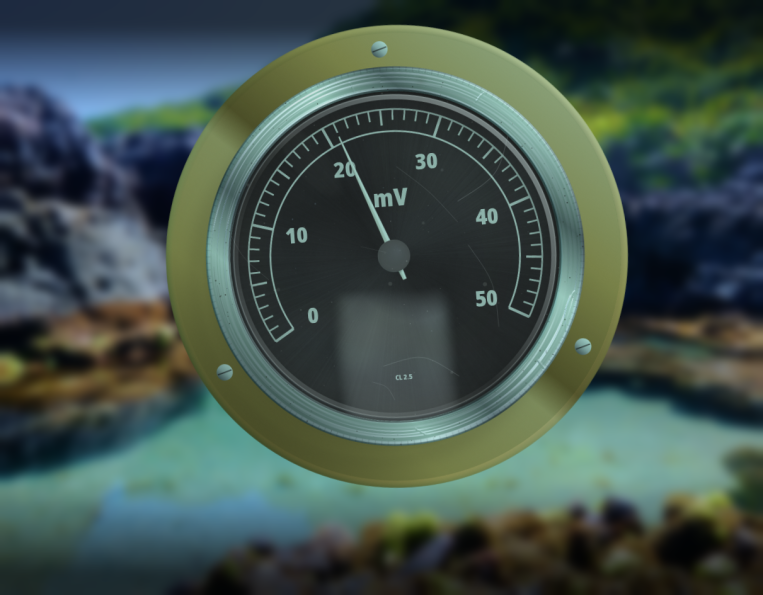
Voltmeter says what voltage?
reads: 21 mV
